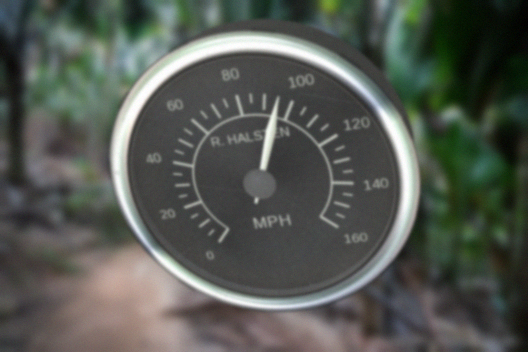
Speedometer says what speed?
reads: 95 mph
